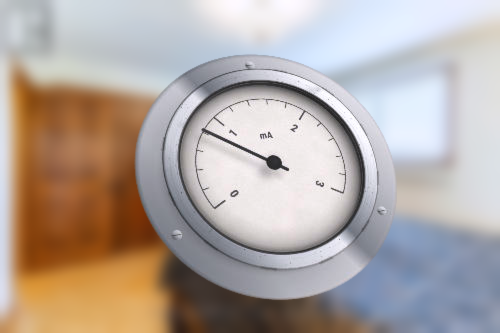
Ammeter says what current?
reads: 0.8 mA
